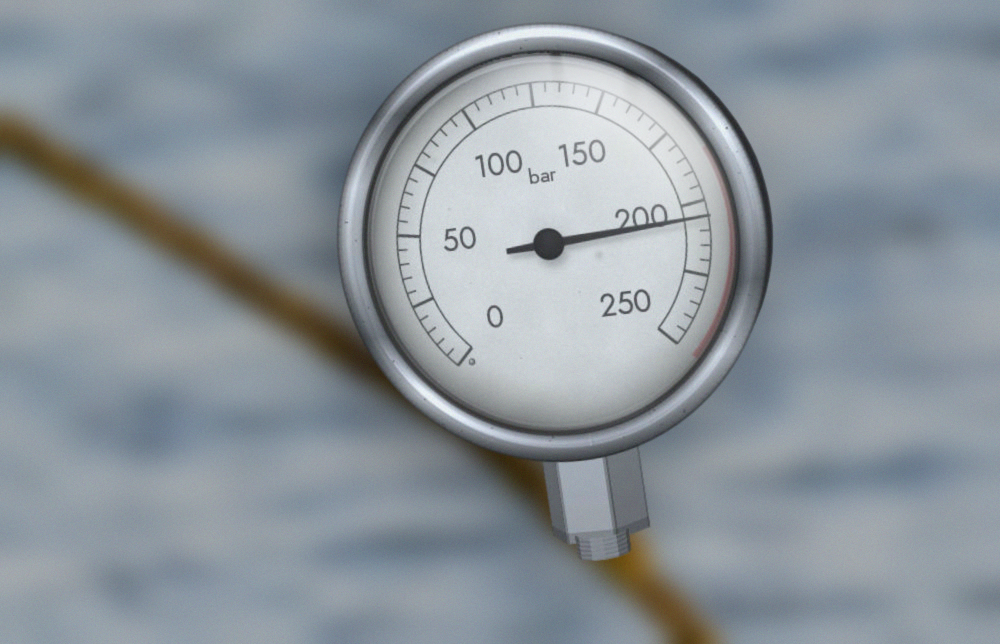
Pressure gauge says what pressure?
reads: 205 bar
